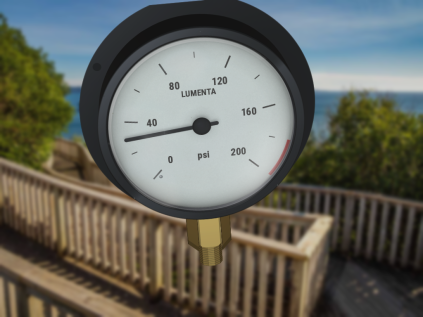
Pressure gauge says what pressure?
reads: 30 psi
